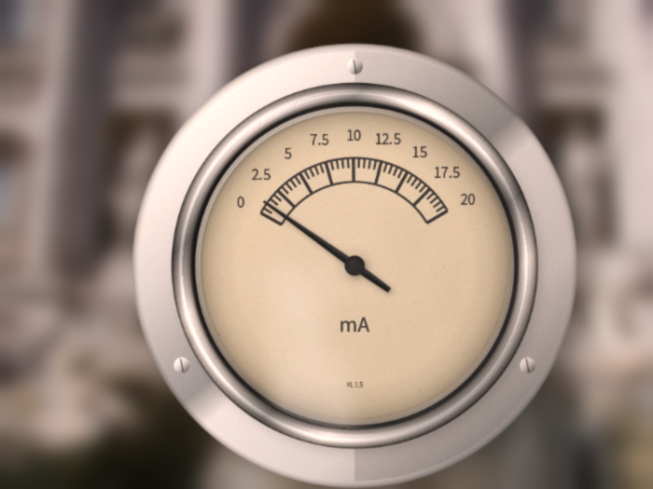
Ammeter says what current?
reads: 1 mA
